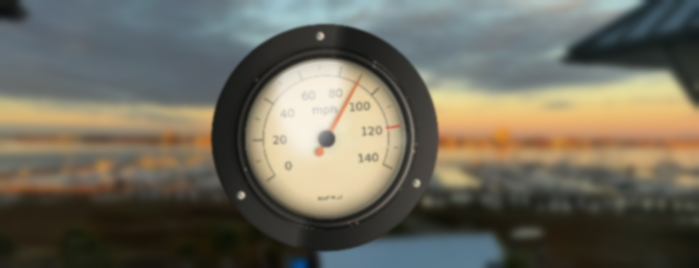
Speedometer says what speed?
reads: 90 mph
